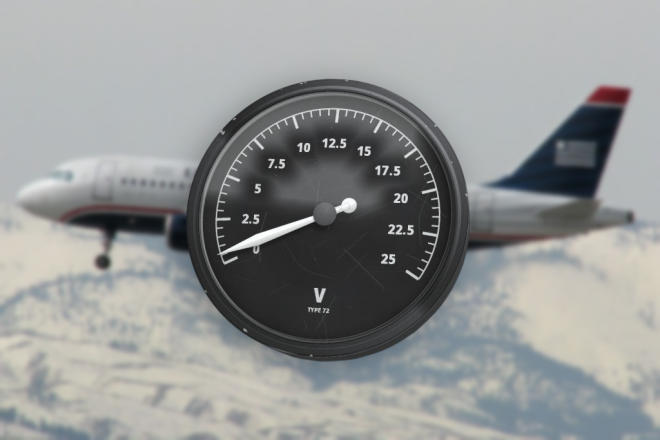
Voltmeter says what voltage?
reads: 0.5 V
